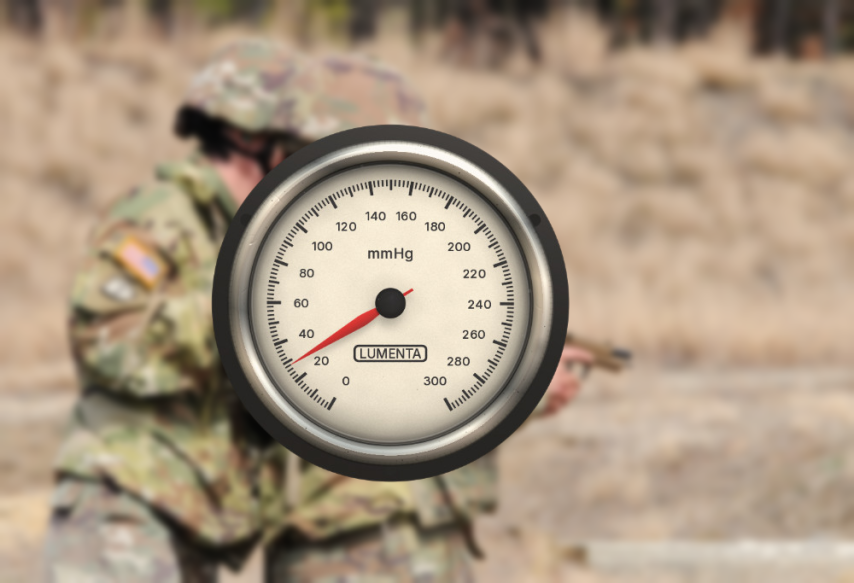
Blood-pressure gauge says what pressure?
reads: 28 mmHg
